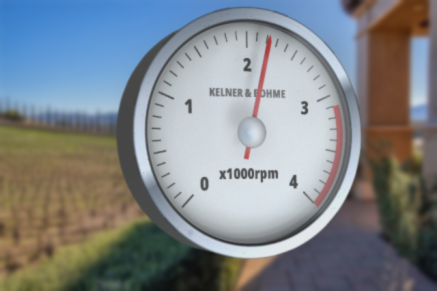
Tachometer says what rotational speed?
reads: 2200 rpm
